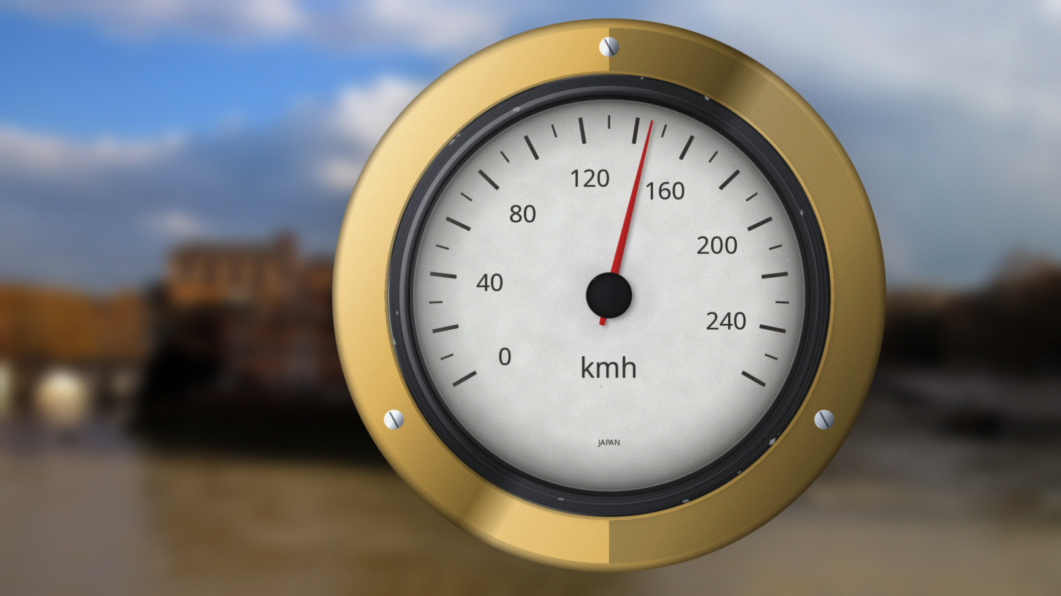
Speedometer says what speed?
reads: 145 km/h
